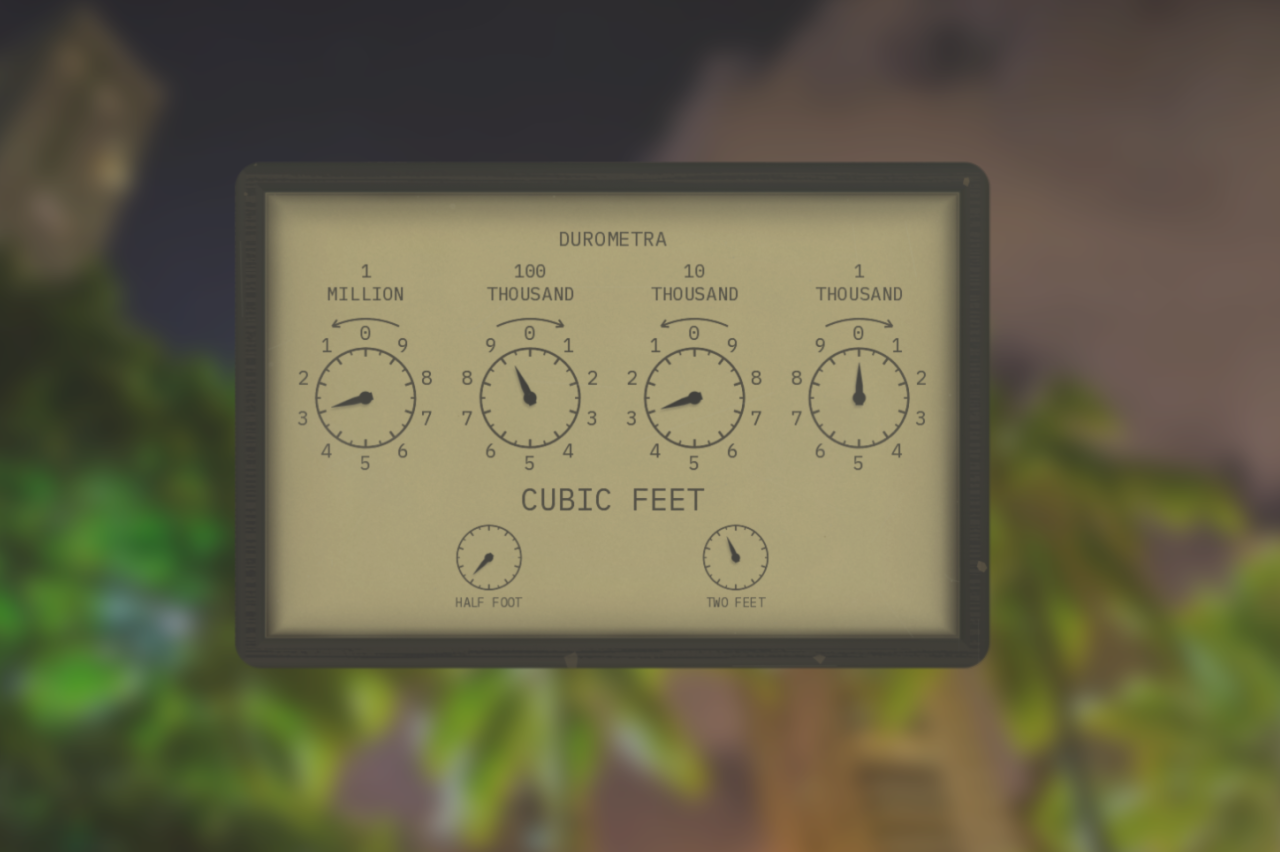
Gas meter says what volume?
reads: 293000 ft³
